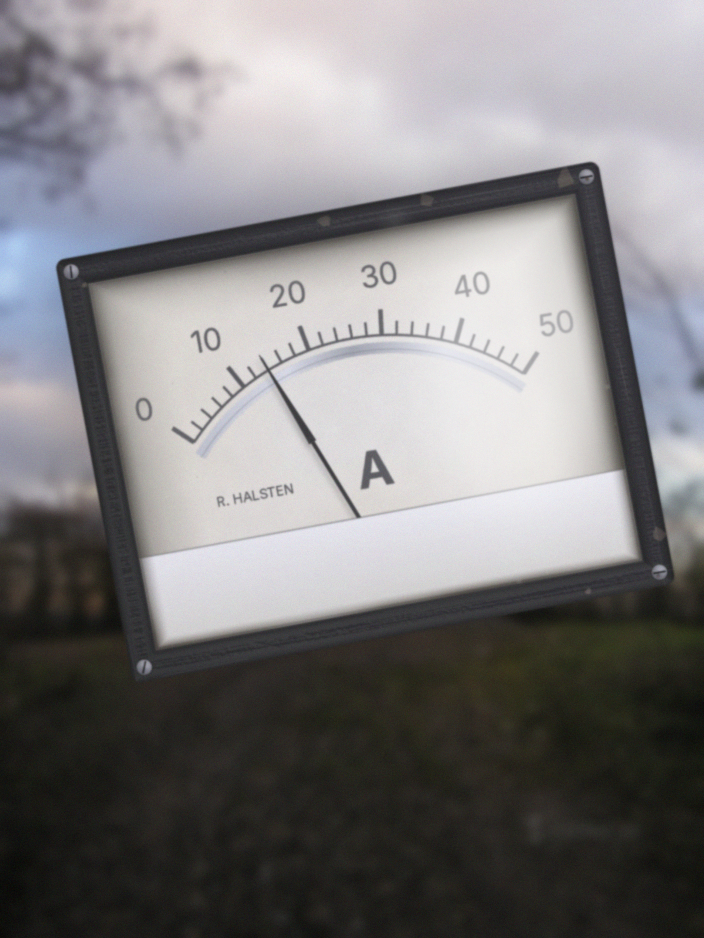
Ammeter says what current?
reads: 14 A
